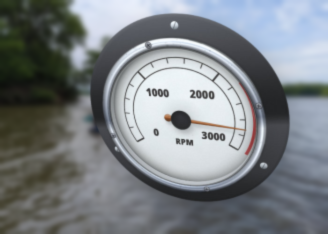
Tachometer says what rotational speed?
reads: 2700 rpm
